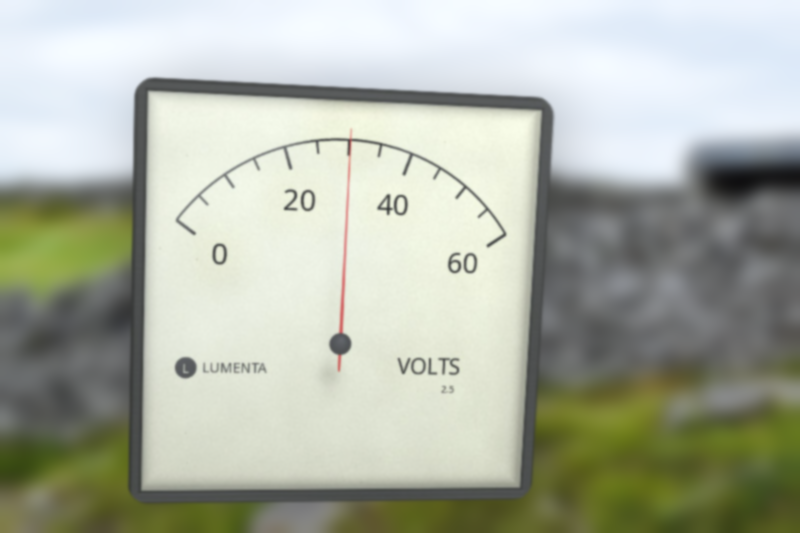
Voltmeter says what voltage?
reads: 30 V
